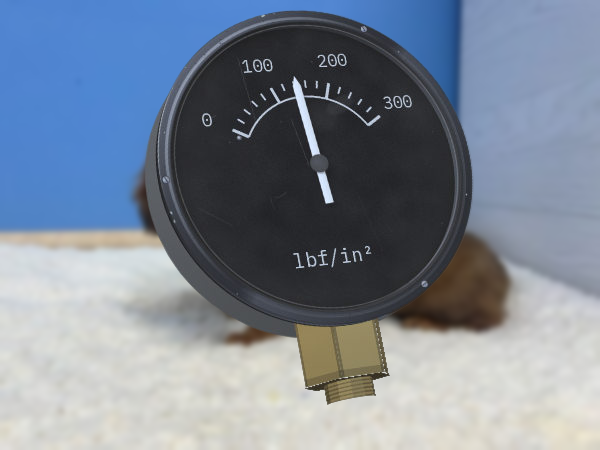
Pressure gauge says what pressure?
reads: 140 psi
